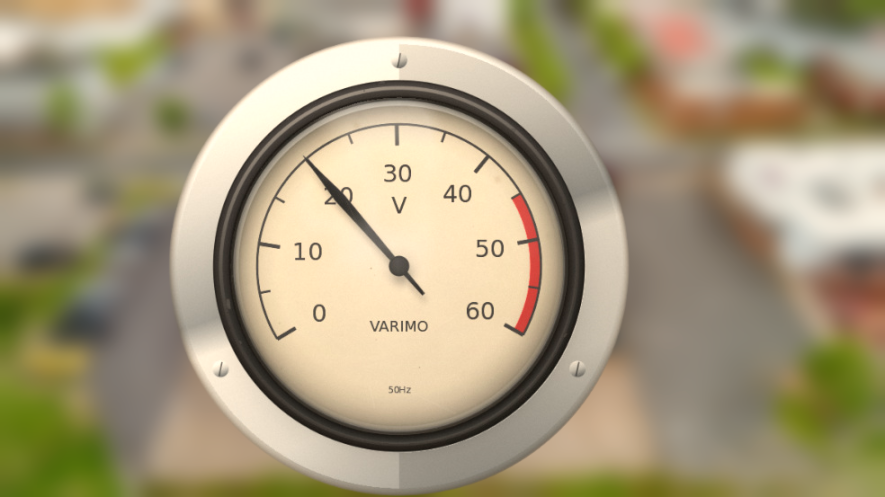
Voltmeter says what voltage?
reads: 20 V
